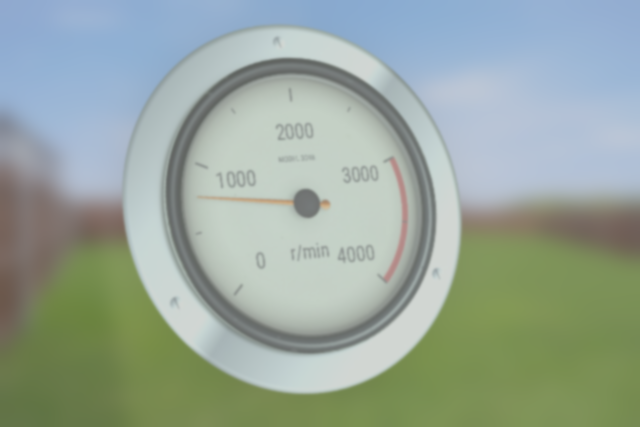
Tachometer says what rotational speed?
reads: 750 rpm
